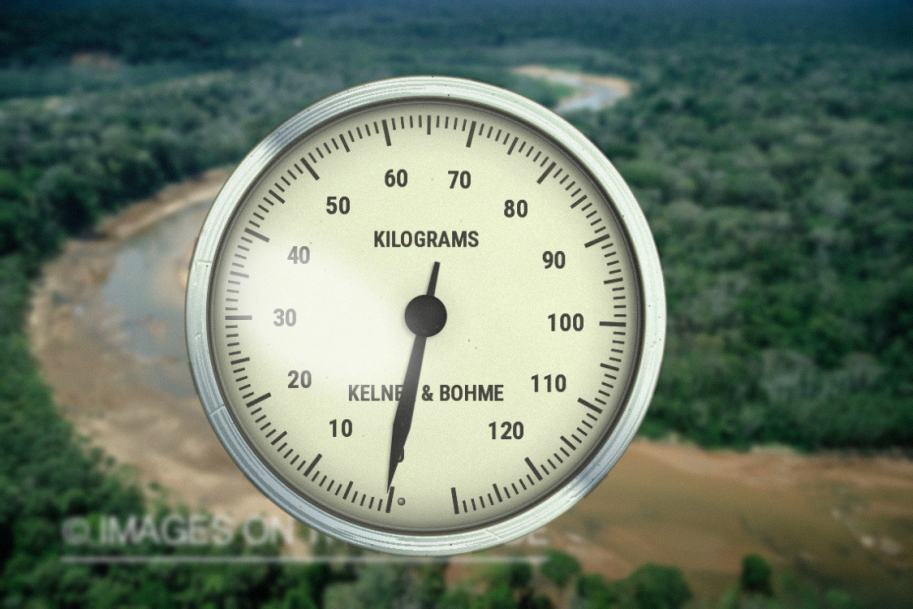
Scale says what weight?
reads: 0.5 kg
